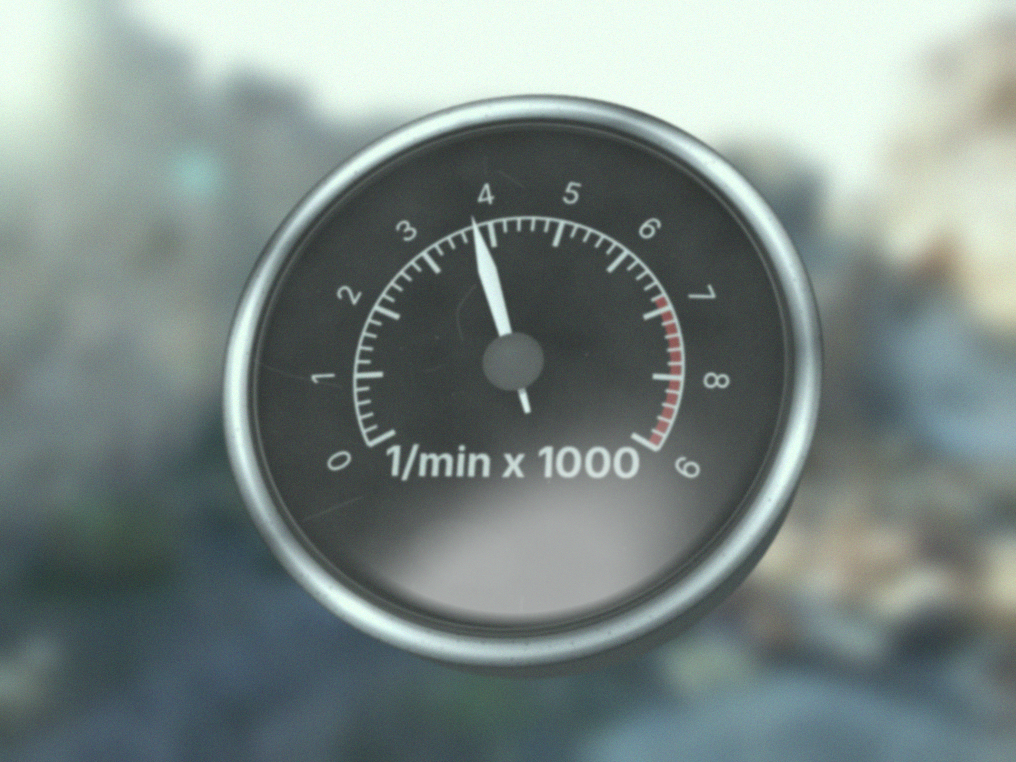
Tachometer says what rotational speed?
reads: 3800 rpm
